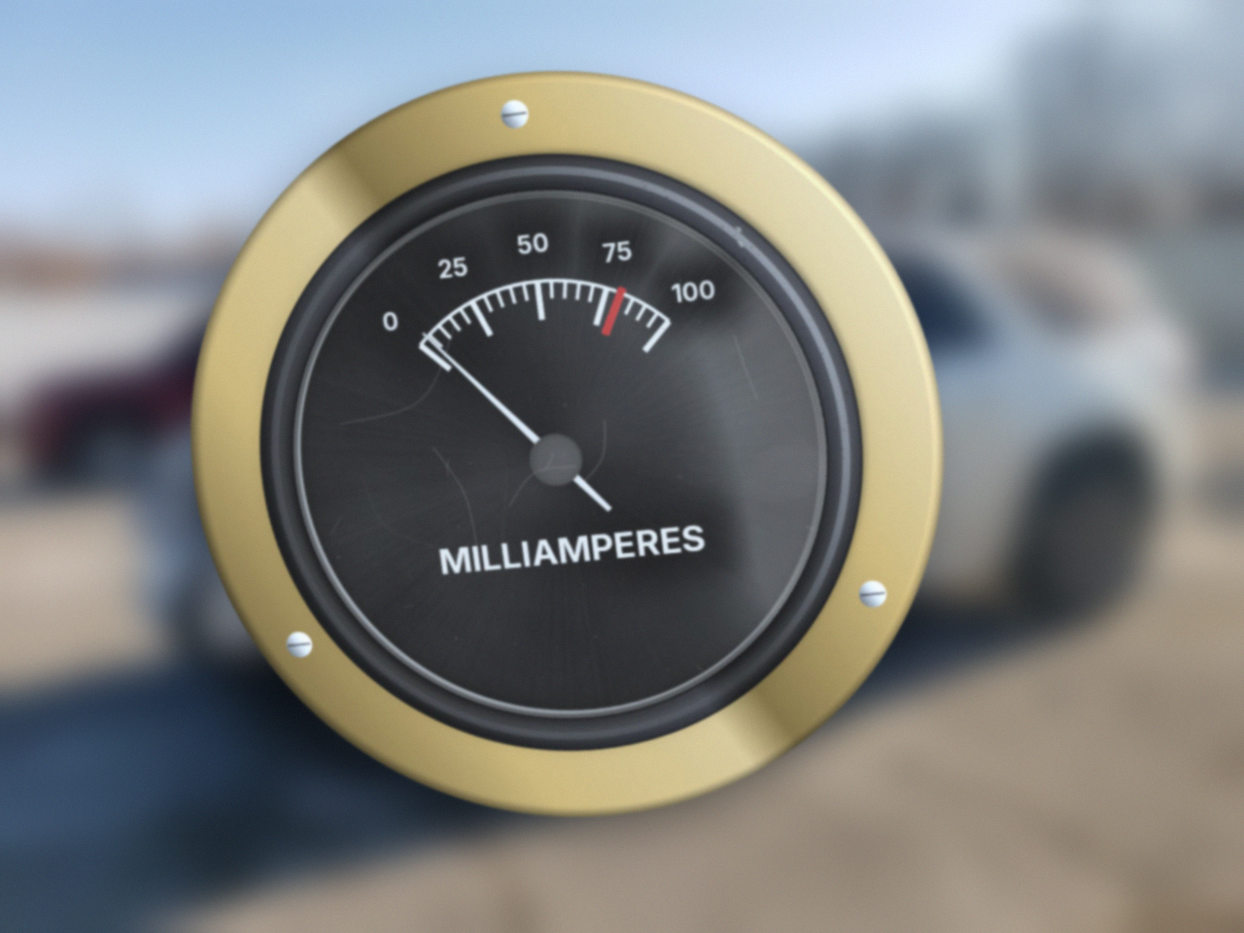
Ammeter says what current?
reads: 5 mA
